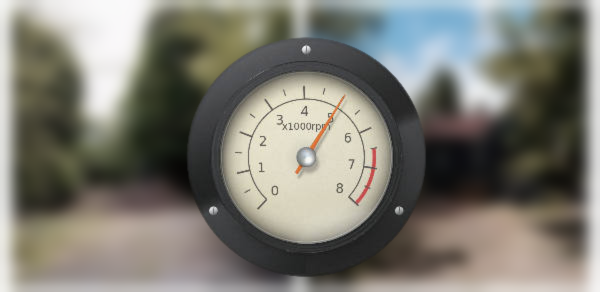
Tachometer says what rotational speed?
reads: 5000 rpm
